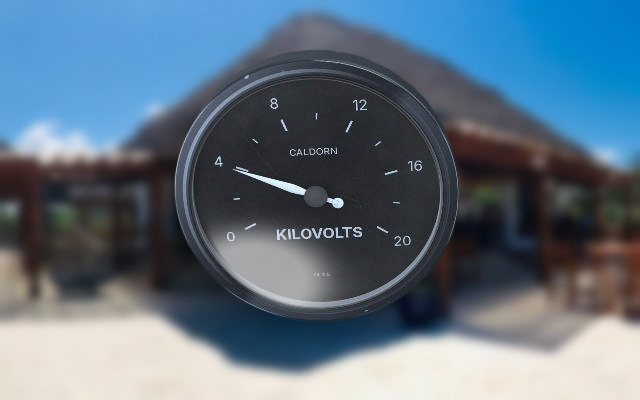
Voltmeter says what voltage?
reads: 4 kV
